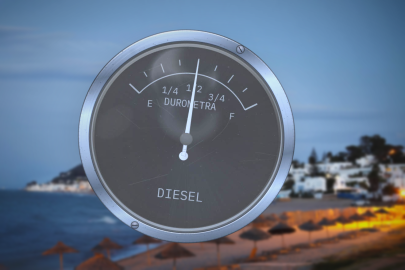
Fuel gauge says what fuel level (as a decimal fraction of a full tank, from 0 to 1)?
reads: 0.5
